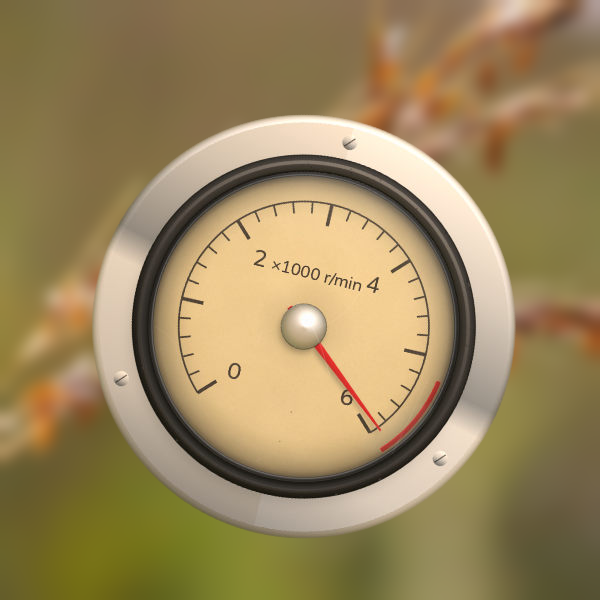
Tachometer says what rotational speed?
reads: 5900 rpm
